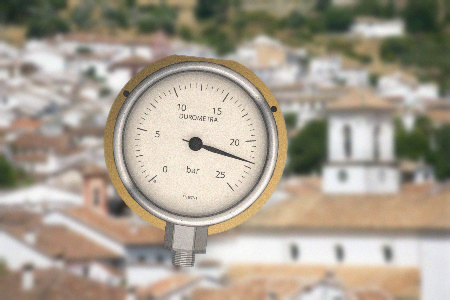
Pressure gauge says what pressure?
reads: 22 bar
